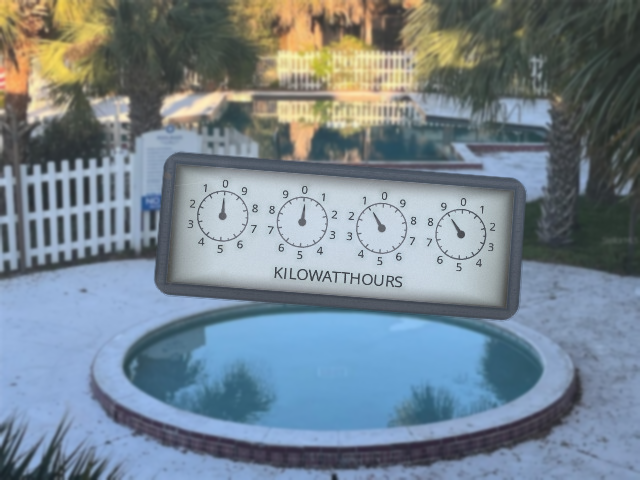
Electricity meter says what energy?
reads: 9 kWh
